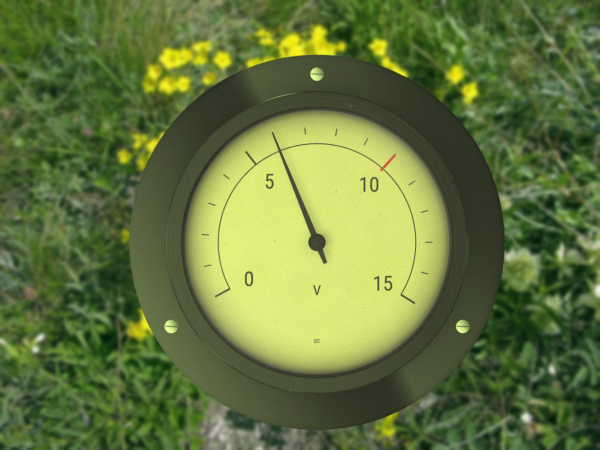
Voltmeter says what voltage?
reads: 6 V
